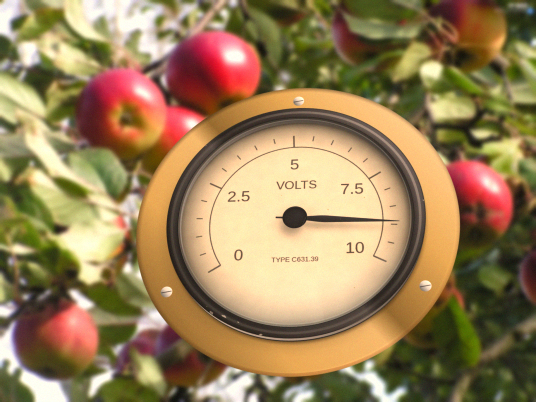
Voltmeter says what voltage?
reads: 9 V
